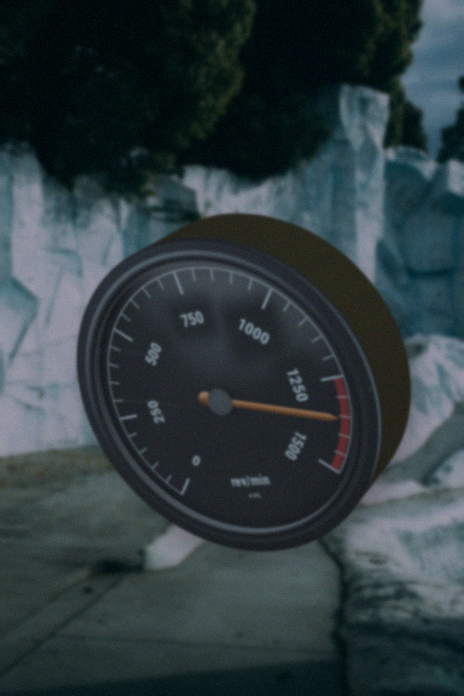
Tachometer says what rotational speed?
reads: 1350 rpm
